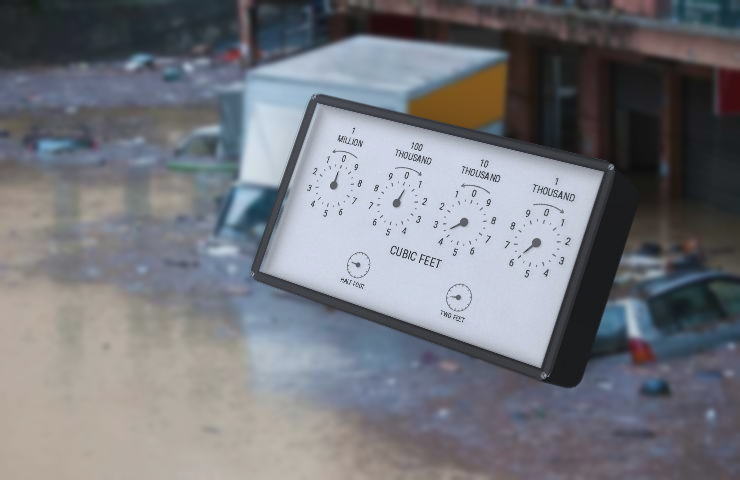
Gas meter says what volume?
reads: 3600 ft³
